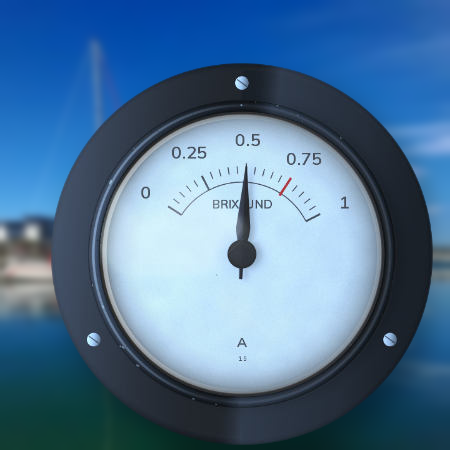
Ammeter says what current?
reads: 0.5 A
